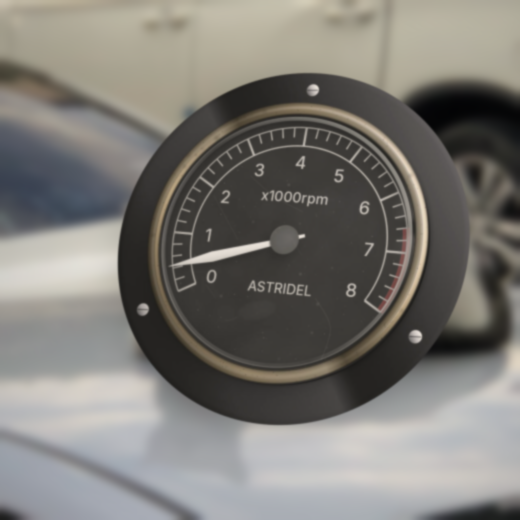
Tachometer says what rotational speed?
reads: 400 rpm
